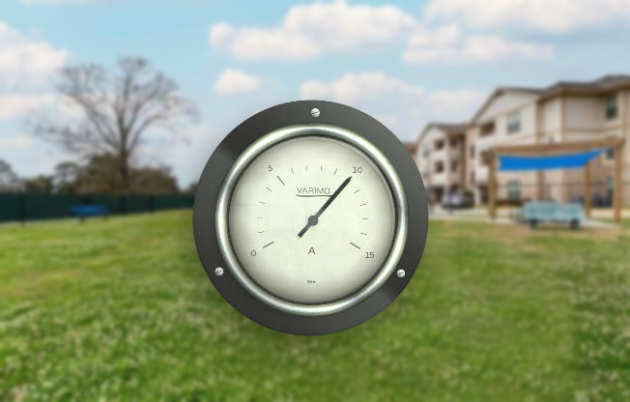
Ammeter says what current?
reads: 10 A
